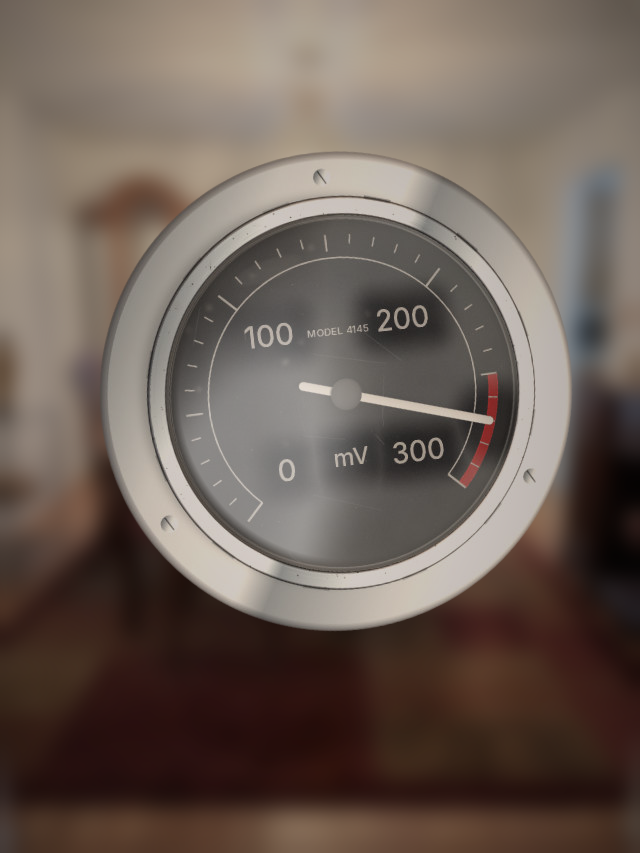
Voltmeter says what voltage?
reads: 270 mV
